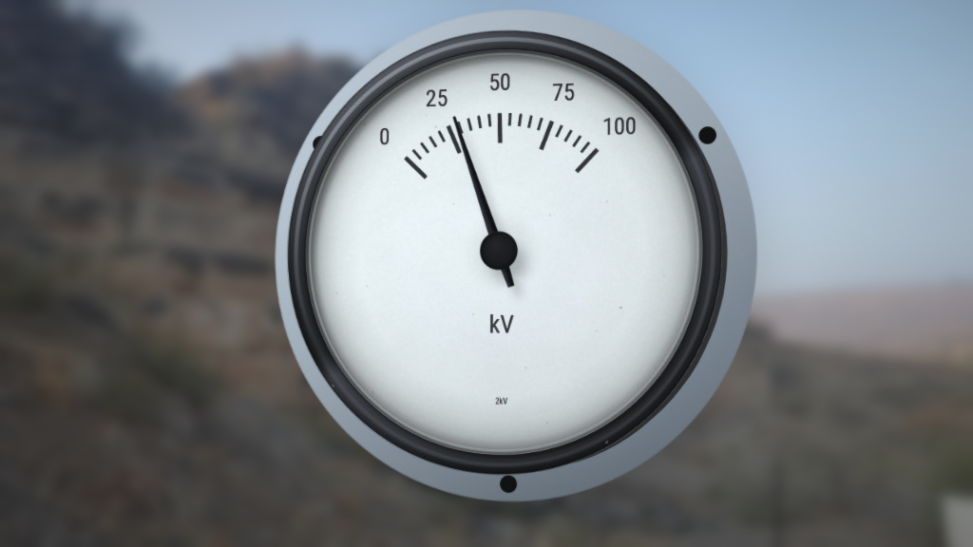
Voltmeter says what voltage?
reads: 30 kV
